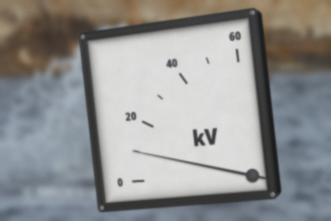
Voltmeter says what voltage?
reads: 10 kV
